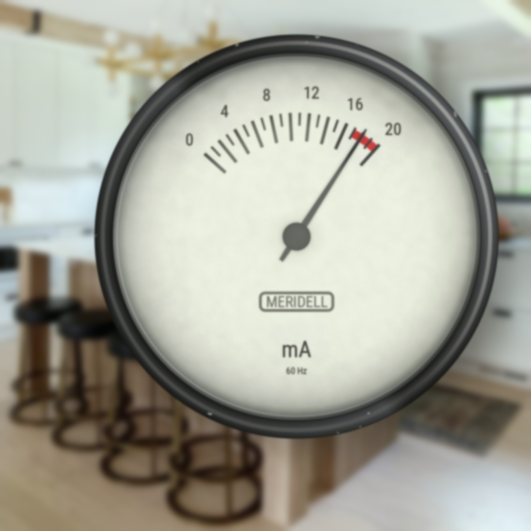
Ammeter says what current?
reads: 18 mA
